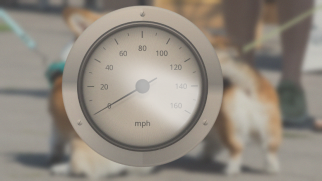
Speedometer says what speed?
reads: 0 mph
